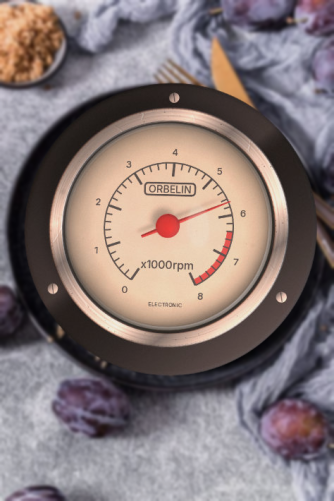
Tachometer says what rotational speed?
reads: 5700 rpm
